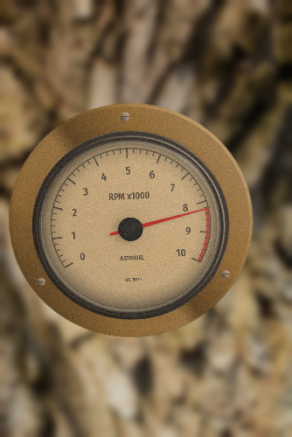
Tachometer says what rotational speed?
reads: 8200 rpm
